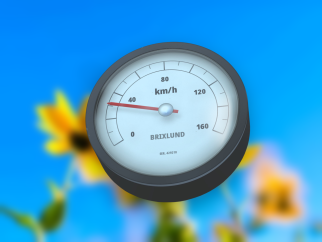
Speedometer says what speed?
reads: 30 km/h
